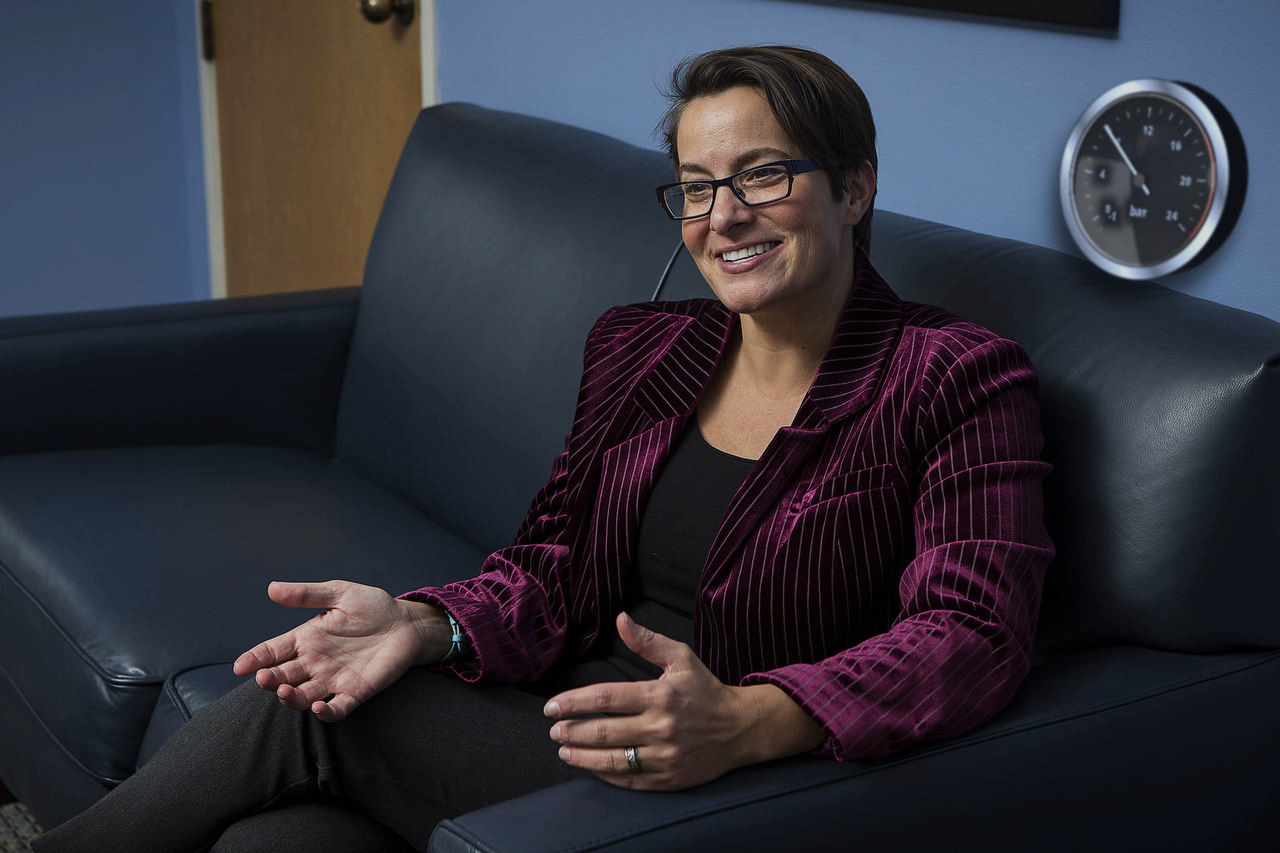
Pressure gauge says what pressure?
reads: 8 bar
